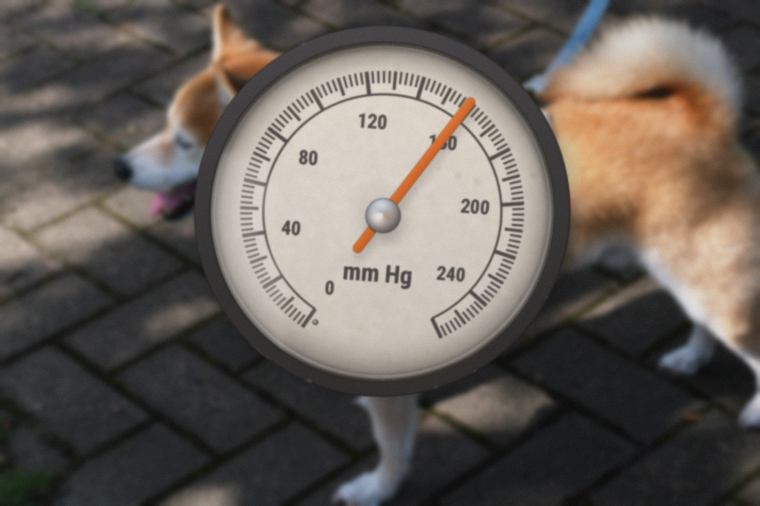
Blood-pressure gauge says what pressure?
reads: 158 mmHg
